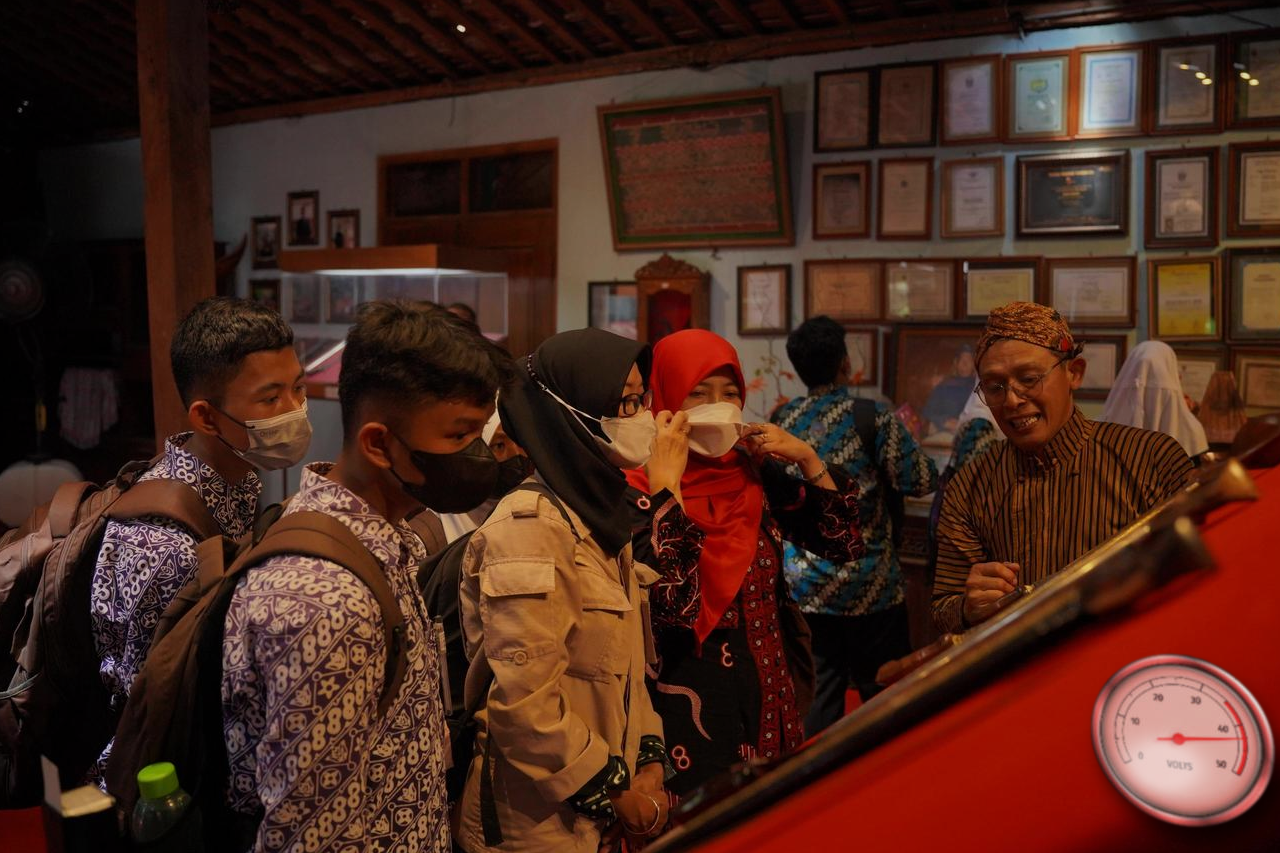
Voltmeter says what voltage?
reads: 42.5 V
